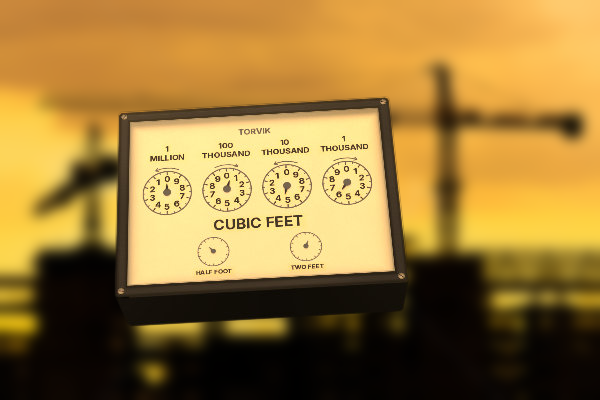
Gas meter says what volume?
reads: 4600 ft³
